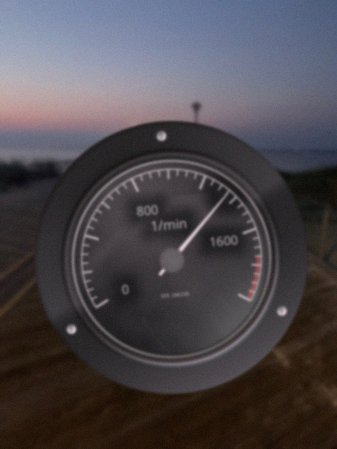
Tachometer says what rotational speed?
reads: 1350 rpm
